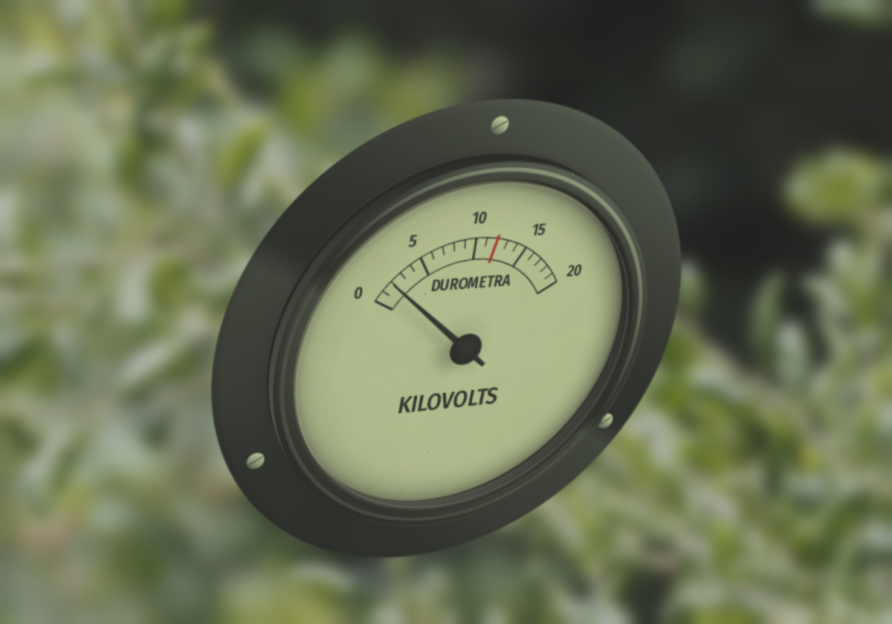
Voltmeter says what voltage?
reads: 2 kV
